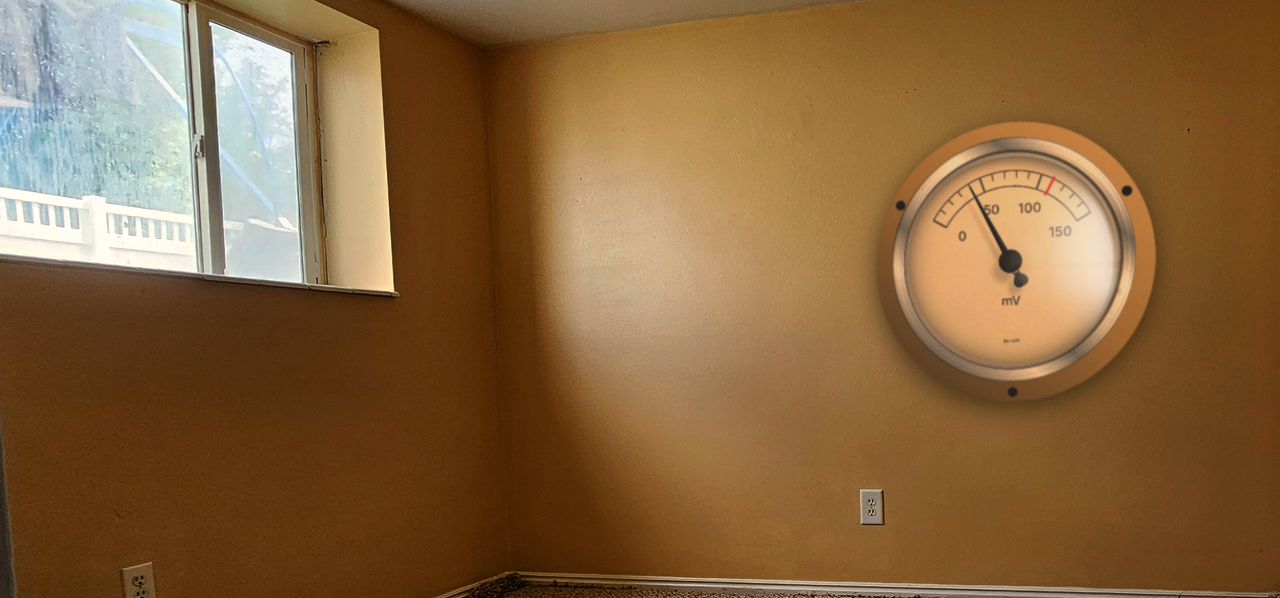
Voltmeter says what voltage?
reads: 40 mV
